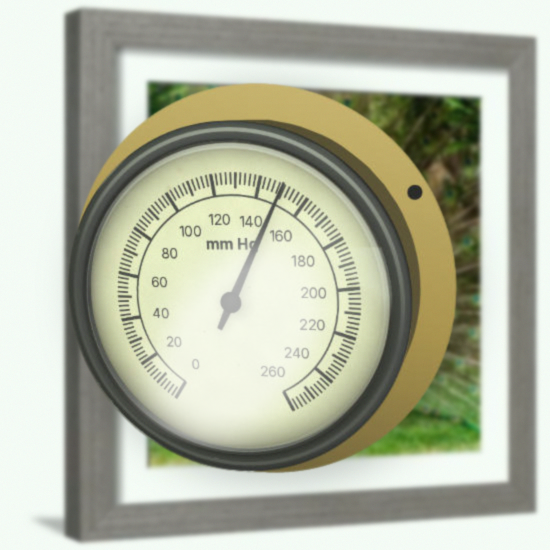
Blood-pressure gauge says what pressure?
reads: 150 mmHg
